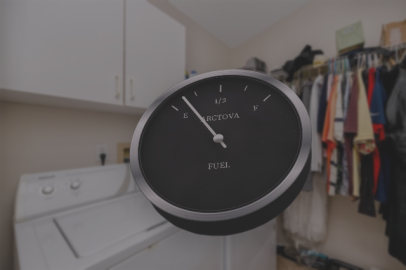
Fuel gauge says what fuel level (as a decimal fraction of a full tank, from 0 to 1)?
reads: 0.125
